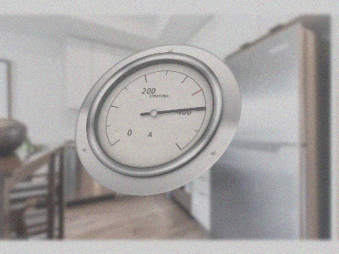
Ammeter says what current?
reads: 400 A
